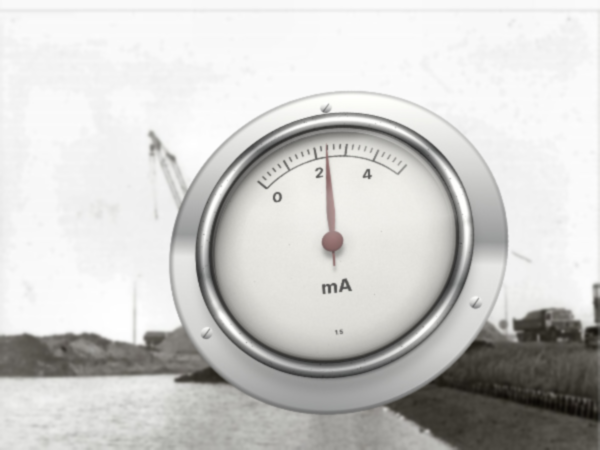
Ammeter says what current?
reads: 2.4 mA
